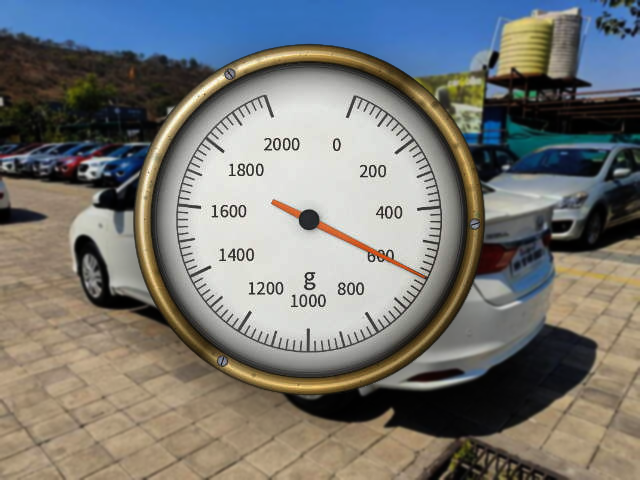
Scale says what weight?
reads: 600 g
